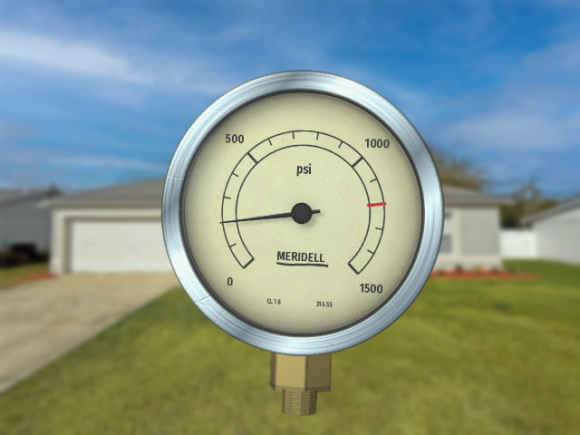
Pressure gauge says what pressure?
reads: 200 psi
